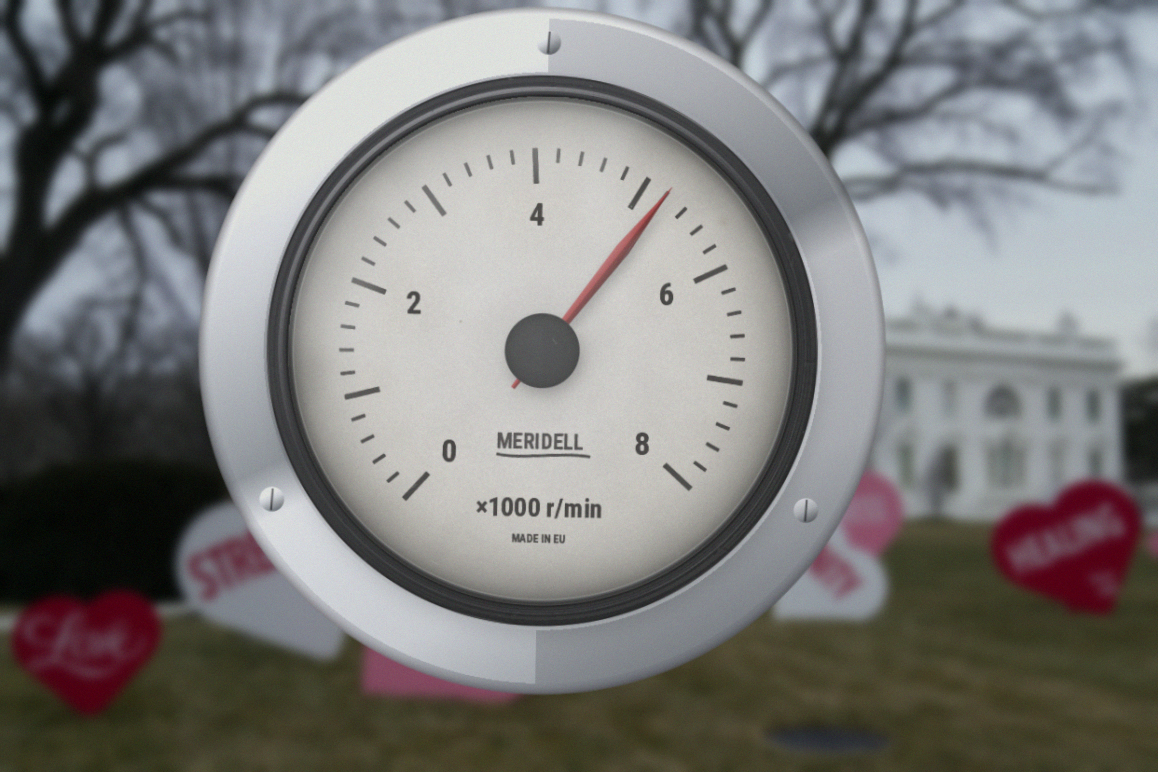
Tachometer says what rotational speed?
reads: 5200 rpm
